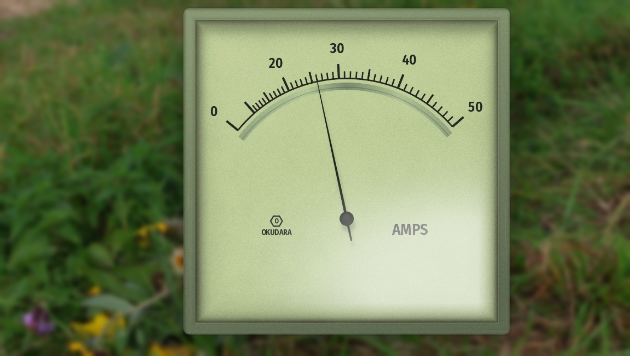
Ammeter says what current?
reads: 26 A
